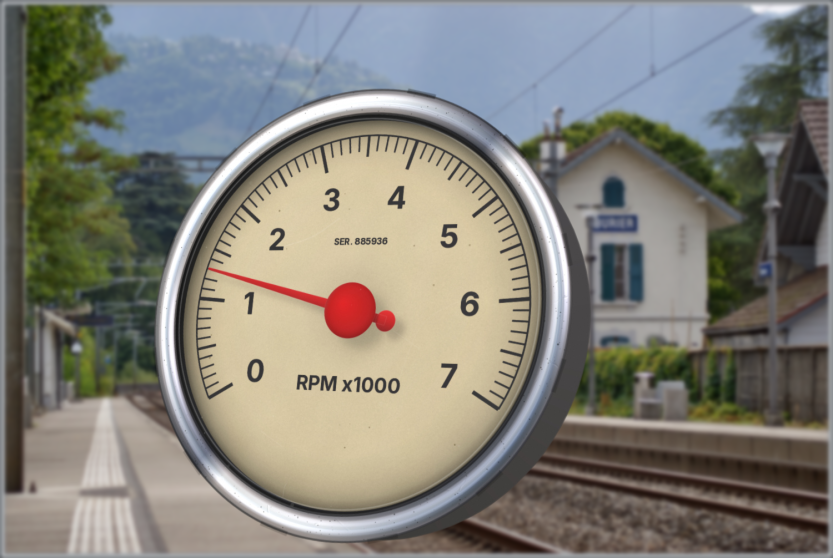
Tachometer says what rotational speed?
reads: 1300 rpm
